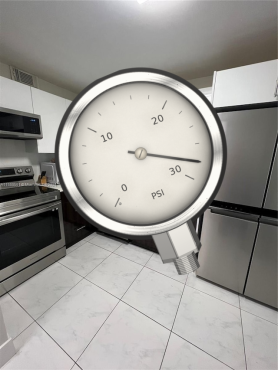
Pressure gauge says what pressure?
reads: 28 psi
